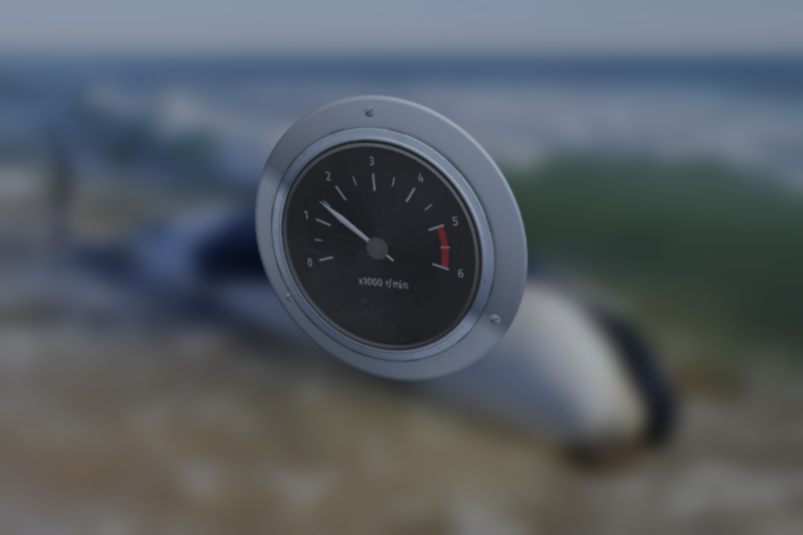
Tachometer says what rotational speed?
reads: 1500 rpm
